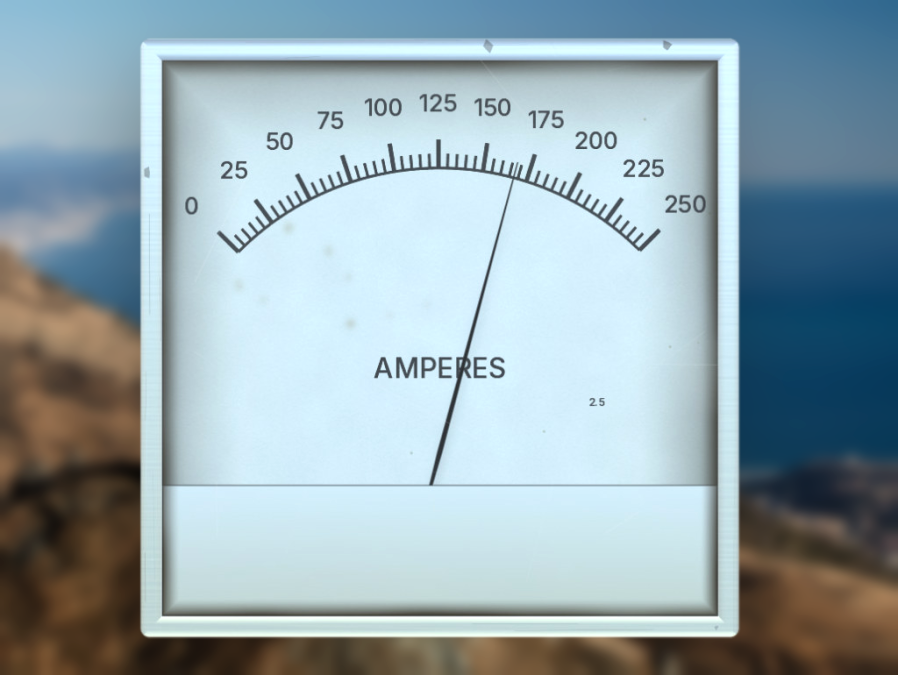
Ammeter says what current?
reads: 167.5 A
